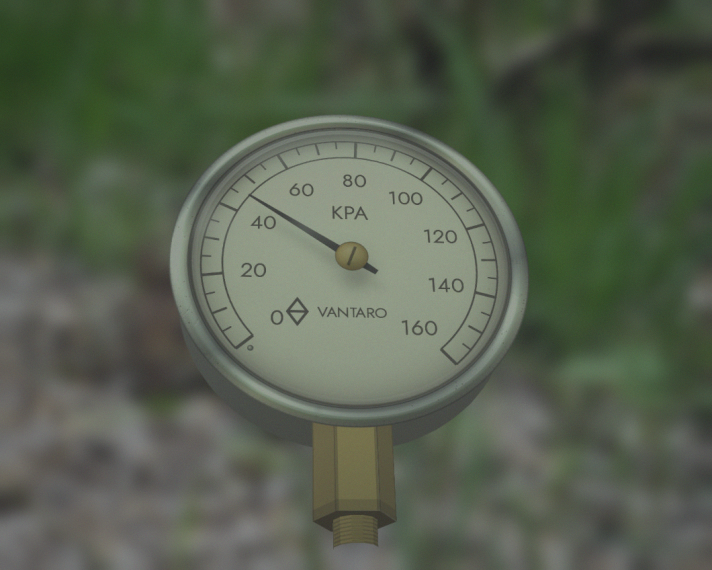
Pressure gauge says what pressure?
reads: 45 kPa
